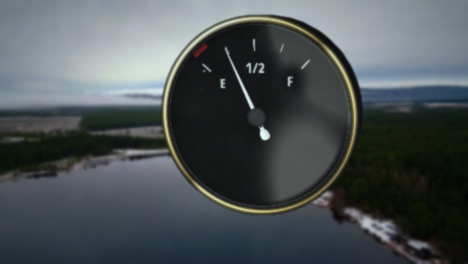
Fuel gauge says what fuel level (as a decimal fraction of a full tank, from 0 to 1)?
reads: 0.25
